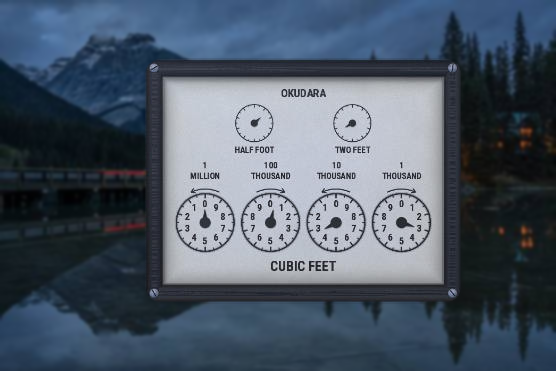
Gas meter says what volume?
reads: 3300 ft³
